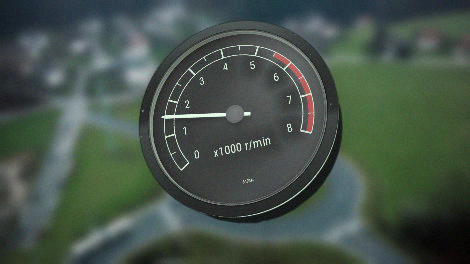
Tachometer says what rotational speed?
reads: 1500 rpm
